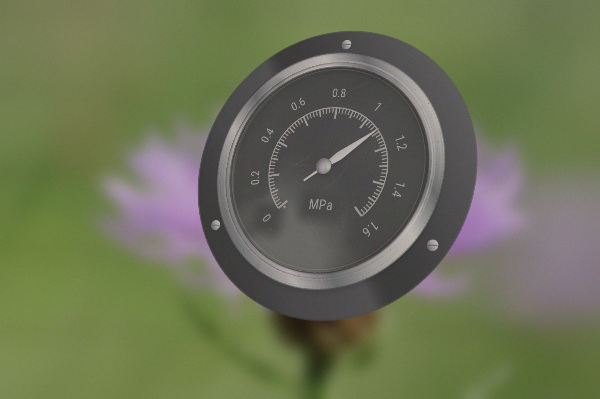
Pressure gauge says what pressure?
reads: 1.1 MPa
